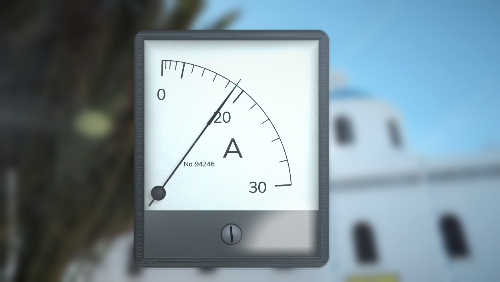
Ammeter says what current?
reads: 19 A
